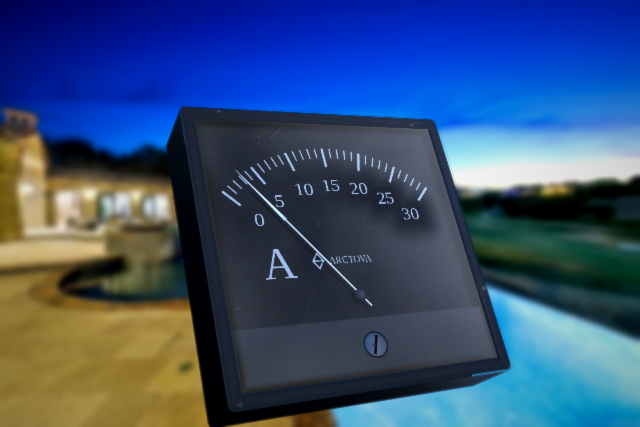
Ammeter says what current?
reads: 3 A
